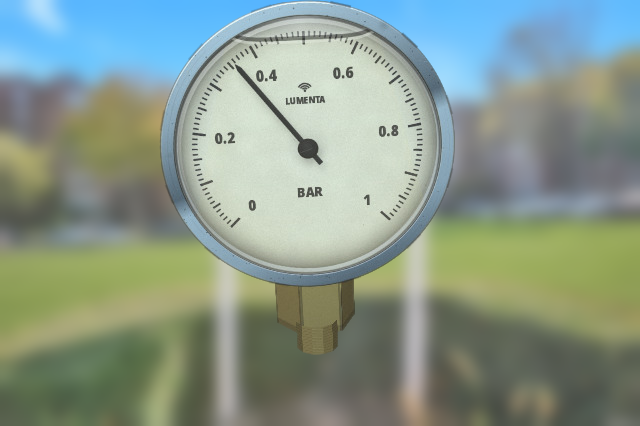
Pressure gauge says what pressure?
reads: 0.36 bar
